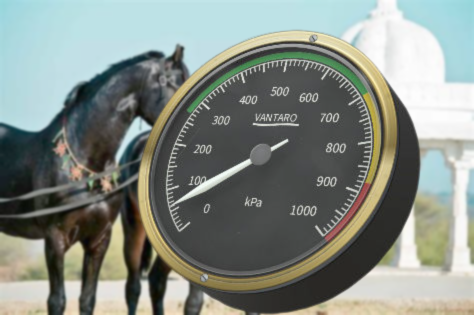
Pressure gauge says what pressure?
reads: 50 kPa
